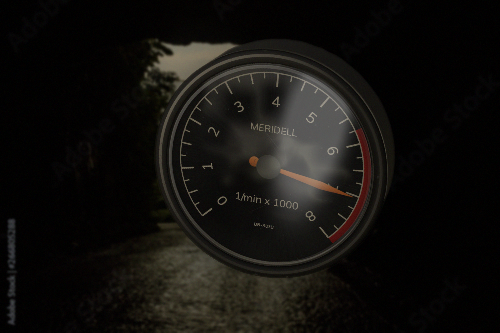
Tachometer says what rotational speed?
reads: 7000 rpm
